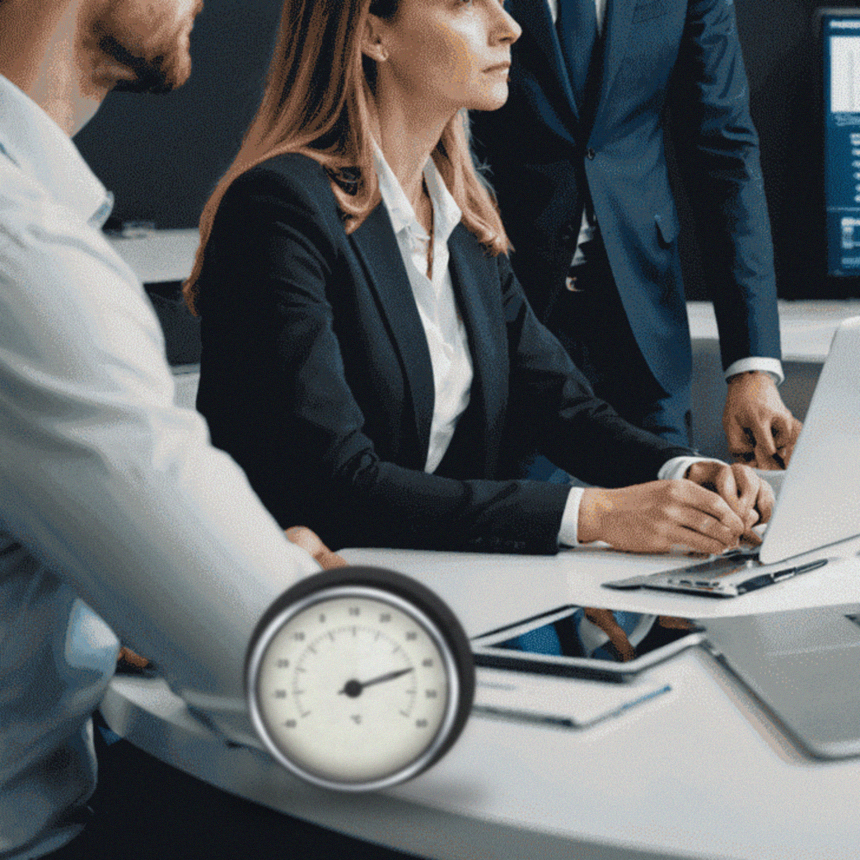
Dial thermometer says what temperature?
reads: 40 °C
